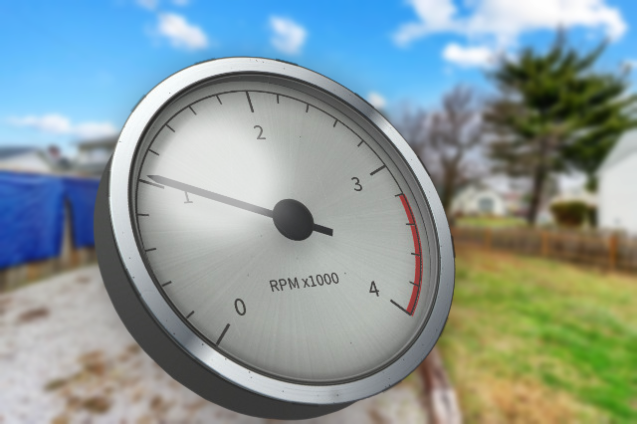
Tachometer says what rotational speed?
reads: 1000 rpm
